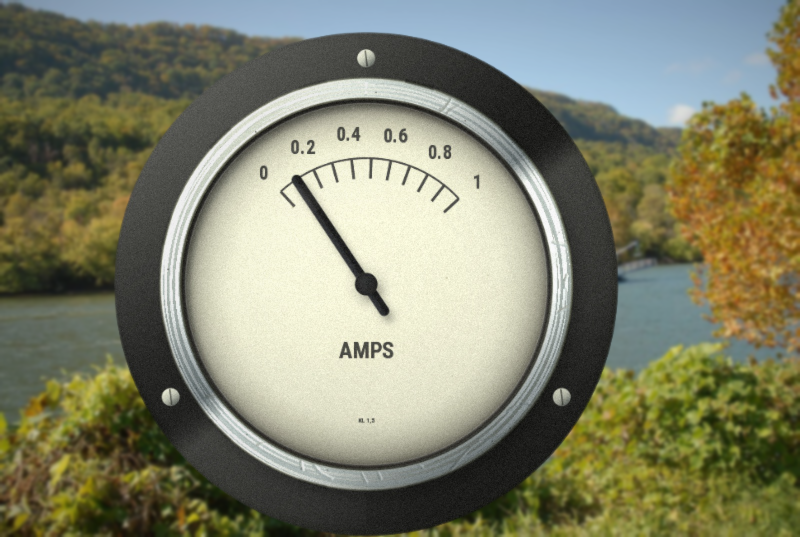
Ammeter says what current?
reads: 0.1 A
